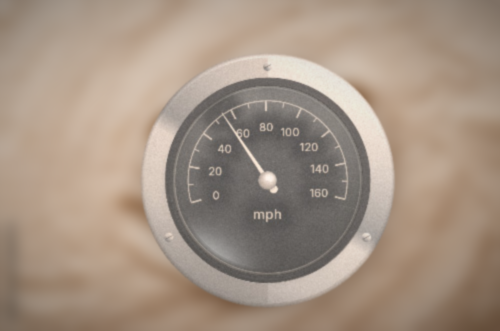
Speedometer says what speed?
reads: 55 mph
